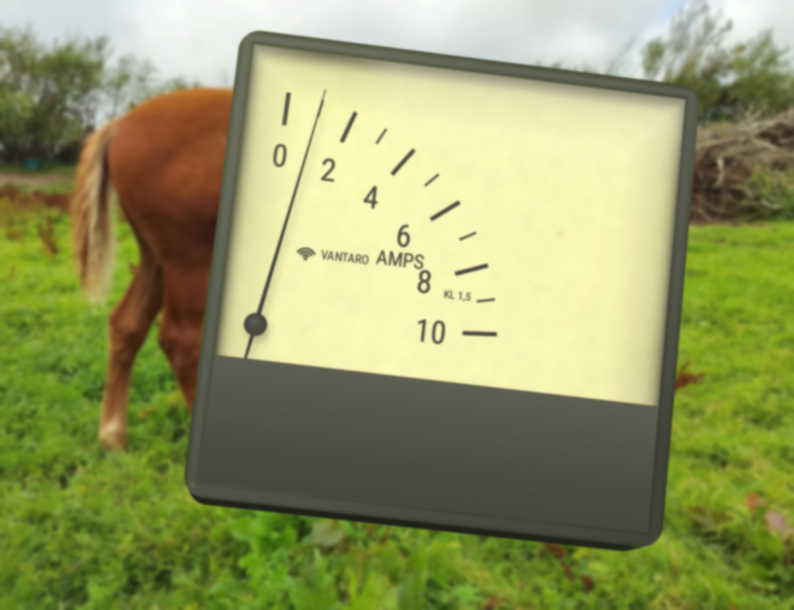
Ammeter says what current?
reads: 1 A
